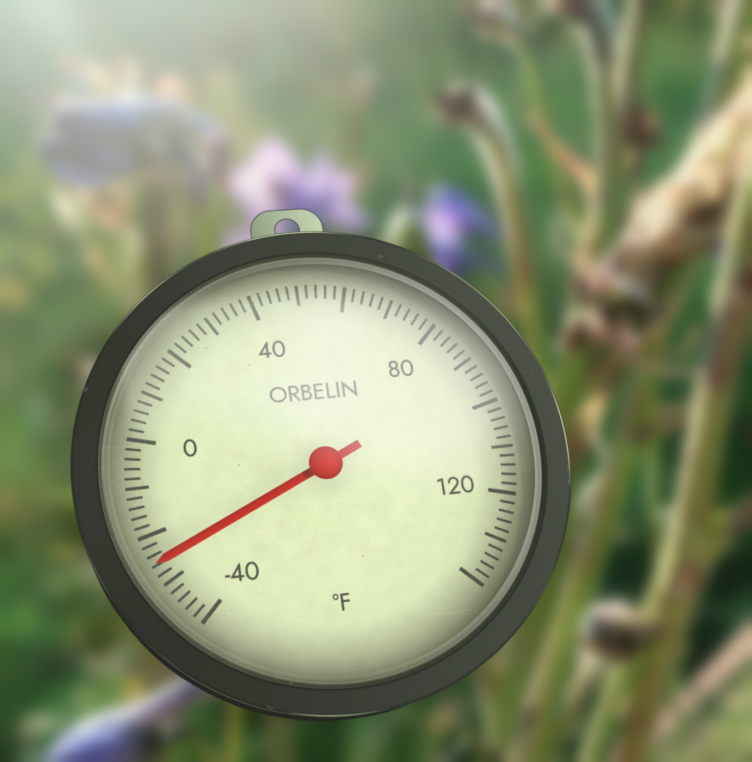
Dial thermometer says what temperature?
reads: -26 °F
